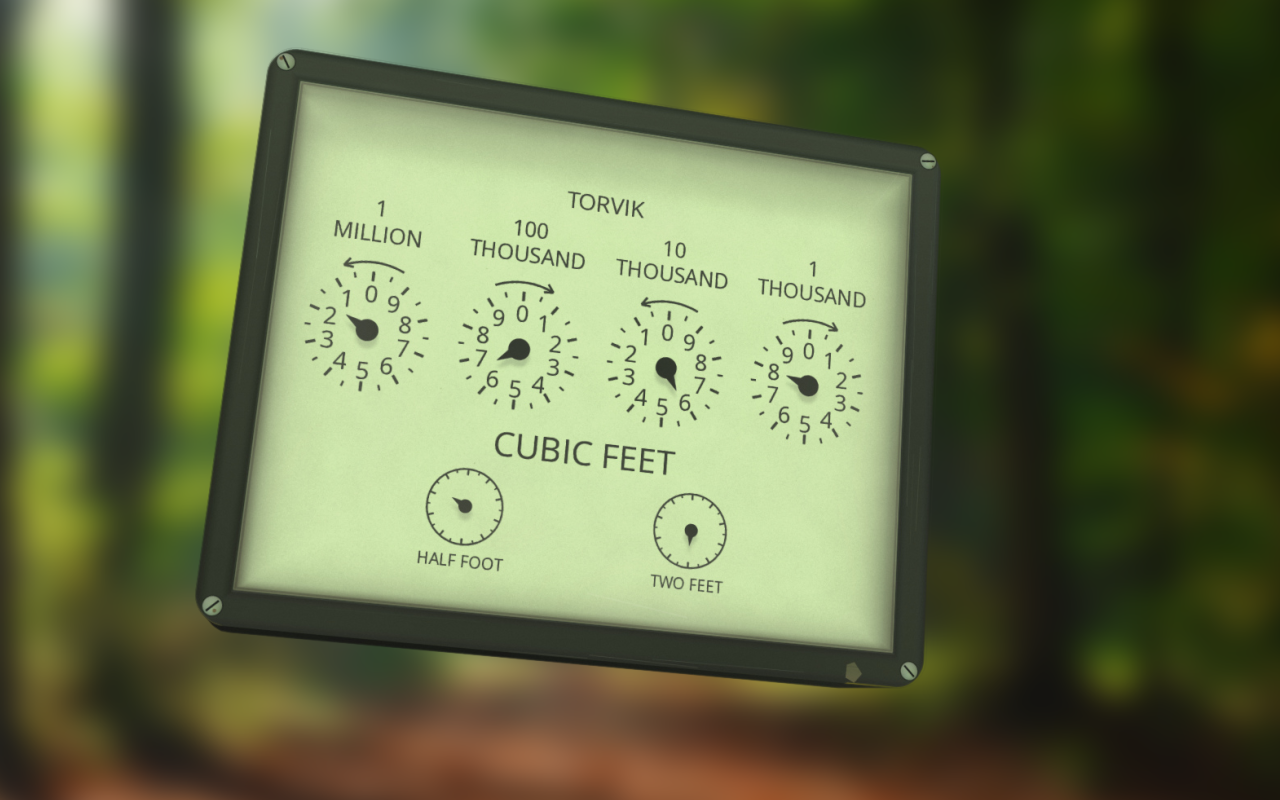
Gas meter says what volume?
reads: 165800 ft³
